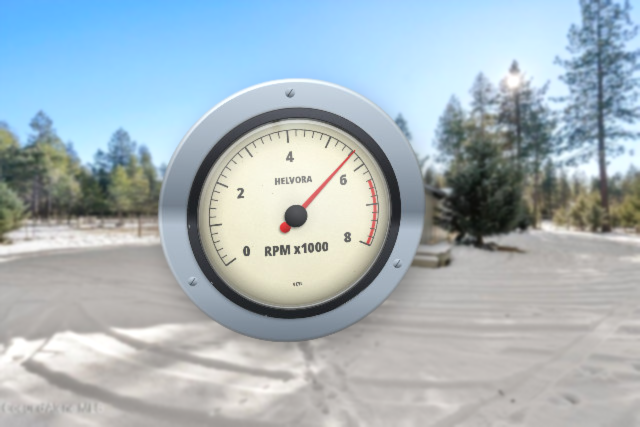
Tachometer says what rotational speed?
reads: 5600 rpm
